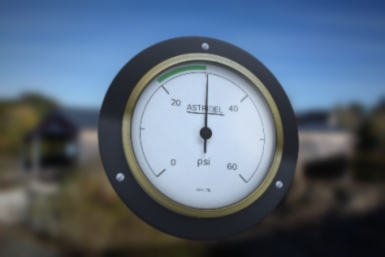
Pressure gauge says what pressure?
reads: 30 psi
